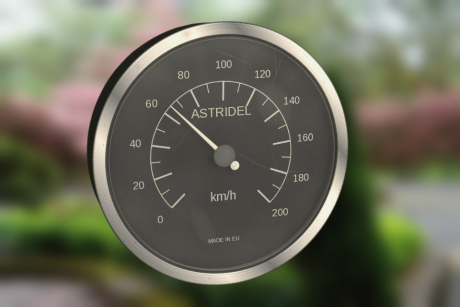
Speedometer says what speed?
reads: 65 km/h
